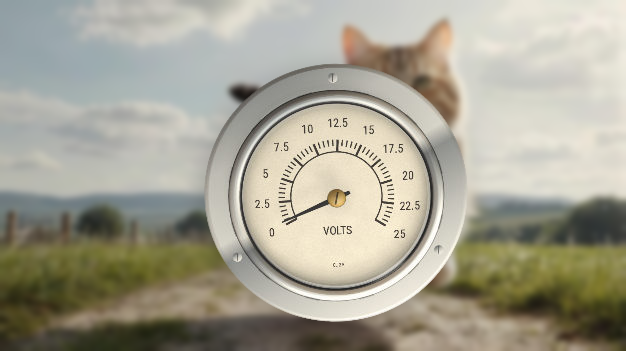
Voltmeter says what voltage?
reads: 0.5 V
